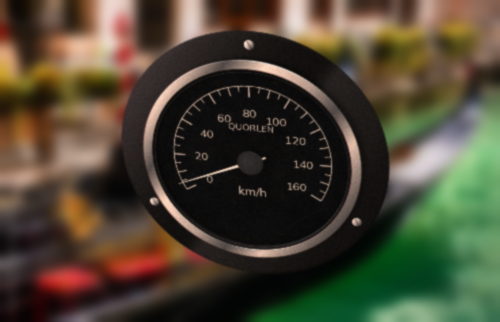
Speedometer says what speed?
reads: 5 km/h
